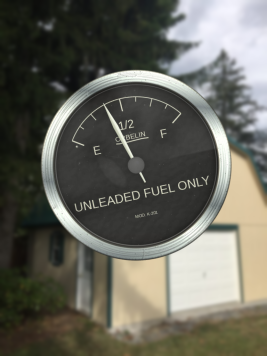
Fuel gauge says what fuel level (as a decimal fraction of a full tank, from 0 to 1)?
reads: 0.375
